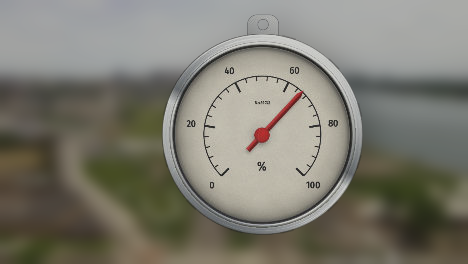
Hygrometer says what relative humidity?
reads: 66 %
